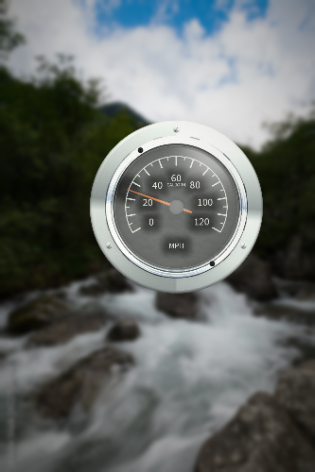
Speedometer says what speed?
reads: 25 mph
